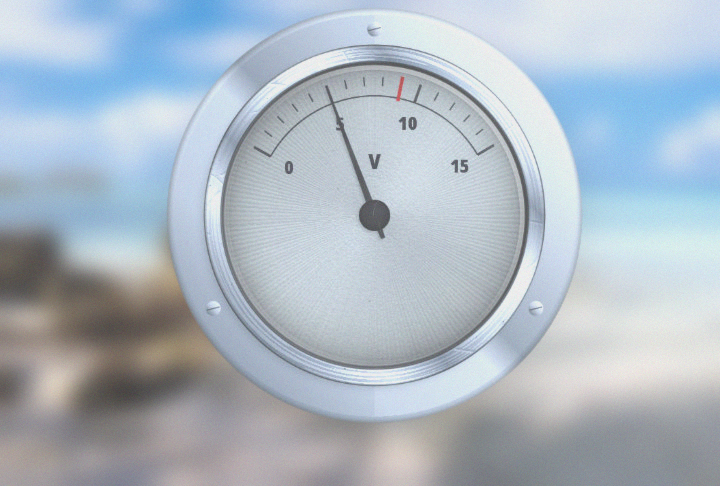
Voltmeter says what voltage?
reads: 5 V
